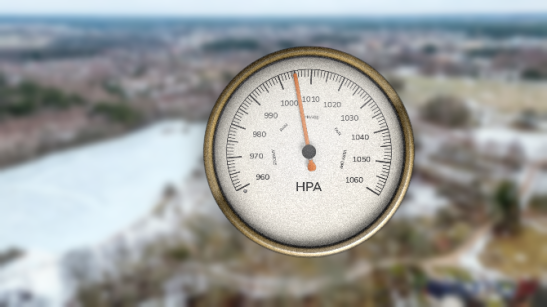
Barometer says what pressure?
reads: 1005 hPa
